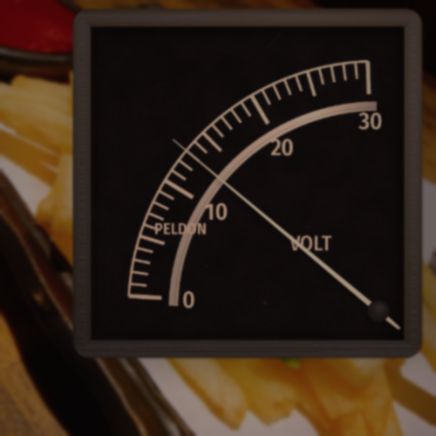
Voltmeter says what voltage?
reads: 13 V
